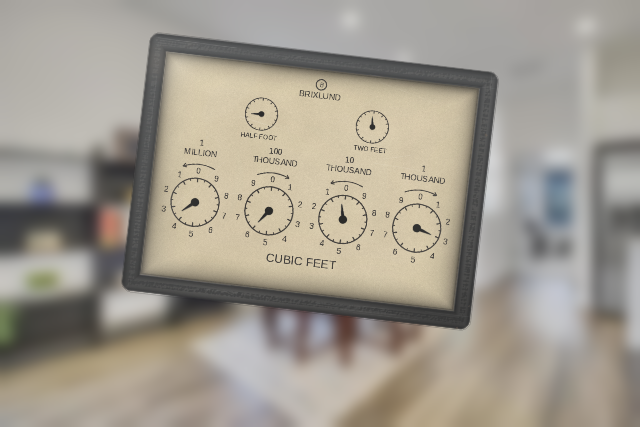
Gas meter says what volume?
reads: 360300 ft³
